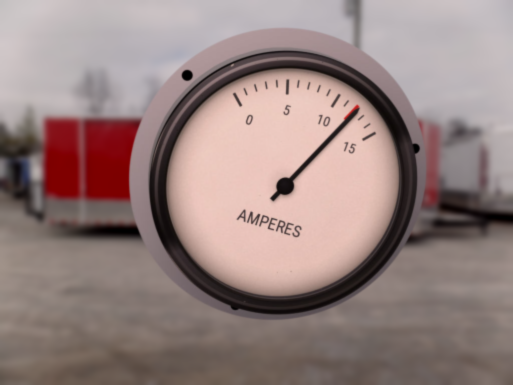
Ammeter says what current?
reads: 12 A
